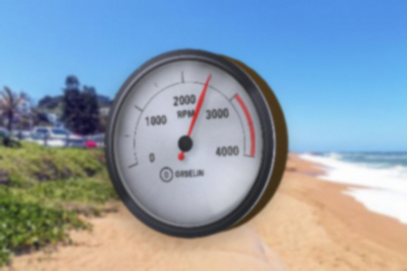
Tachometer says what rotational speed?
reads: 2500 rpm
